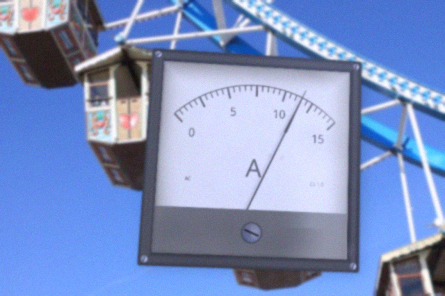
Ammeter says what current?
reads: 11.5 A
